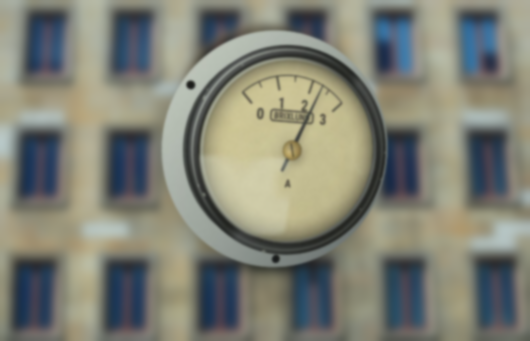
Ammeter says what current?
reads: 2.25 A
